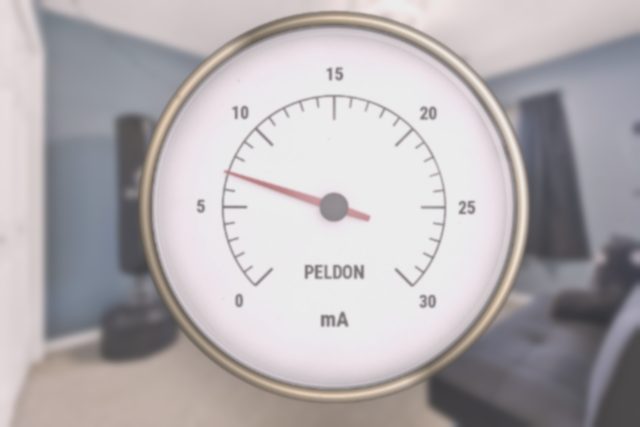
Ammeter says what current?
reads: 7 mA
